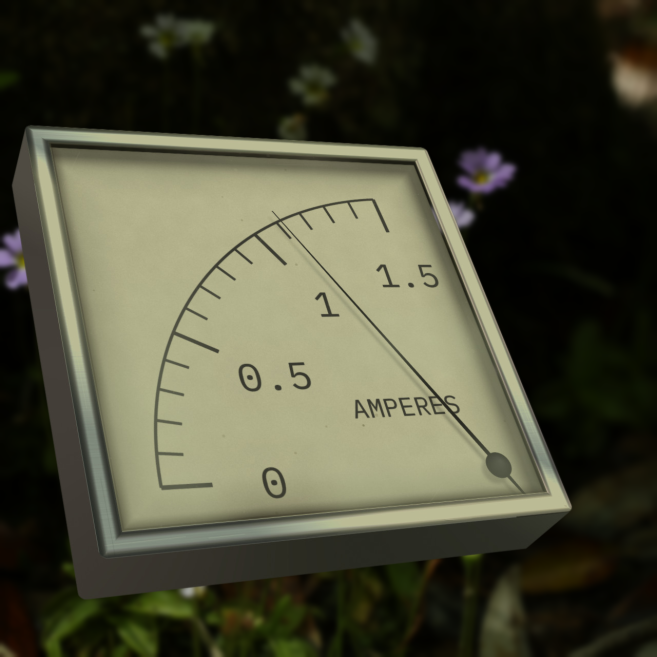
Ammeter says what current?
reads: 1.1 A
